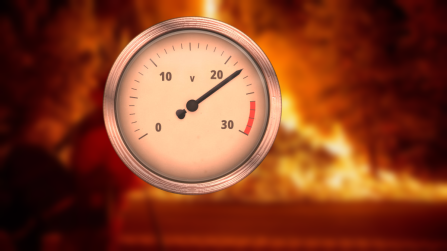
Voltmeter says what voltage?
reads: 22 V
